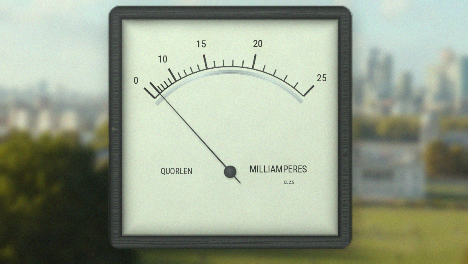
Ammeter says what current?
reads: 5 mA
